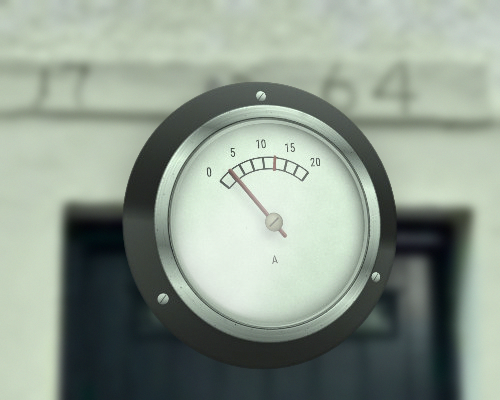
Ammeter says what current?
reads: 2.5 A
